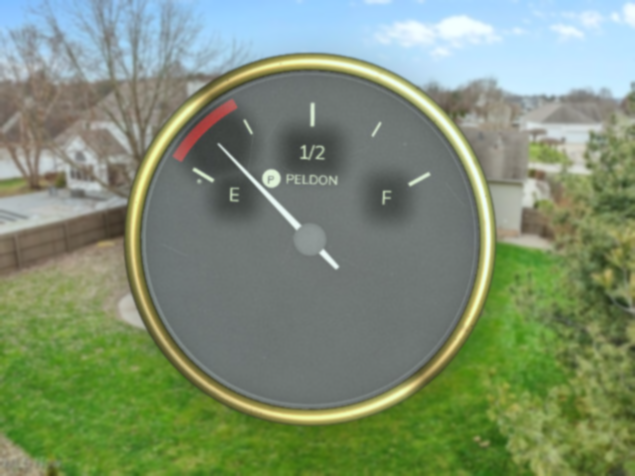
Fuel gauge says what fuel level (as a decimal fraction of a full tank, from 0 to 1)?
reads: 0.125
